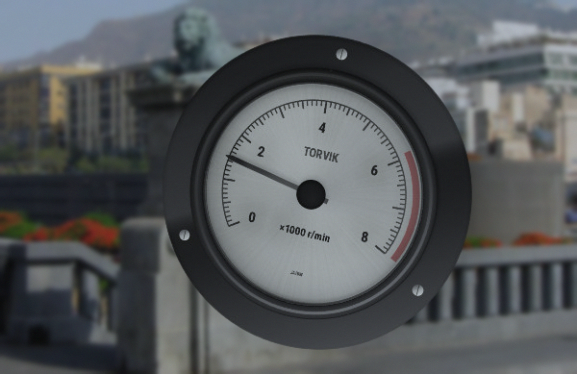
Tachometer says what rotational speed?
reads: 1500 rpm
